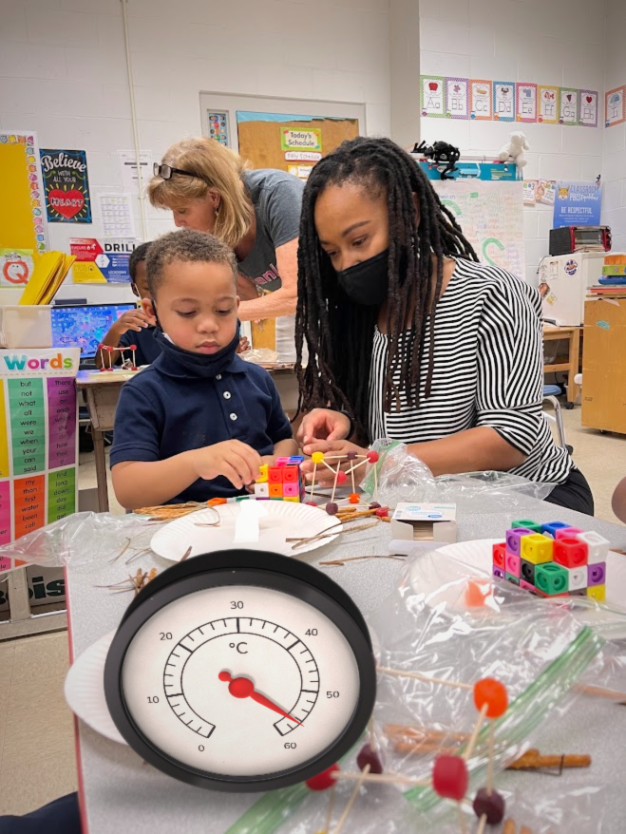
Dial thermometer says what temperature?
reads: 56 °C
